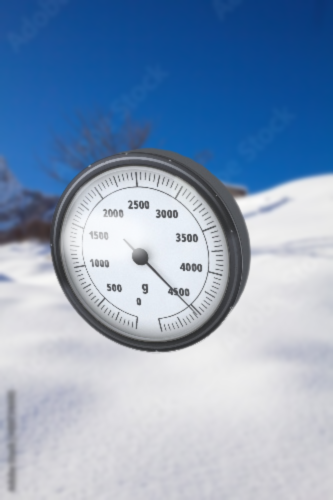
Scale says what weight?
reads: 4500 g
